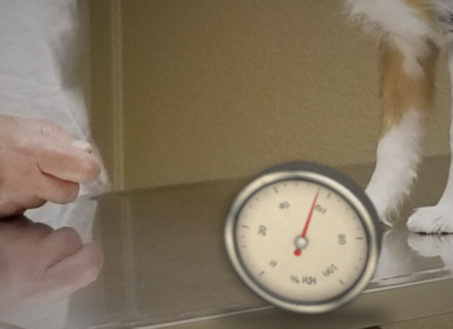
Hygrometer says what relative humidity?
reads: 56 %
